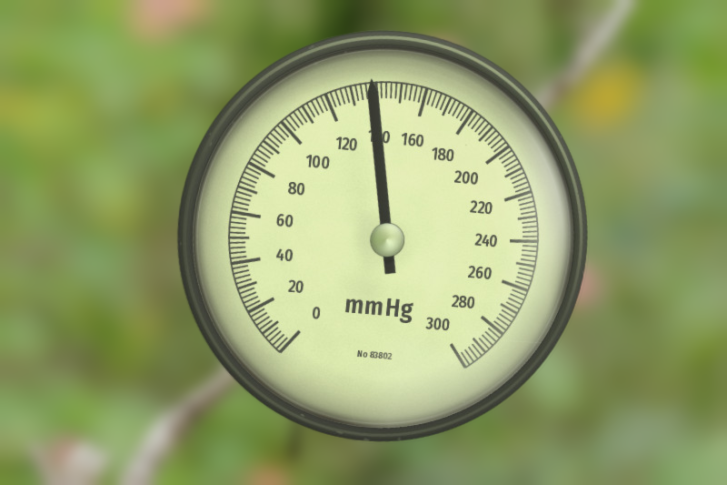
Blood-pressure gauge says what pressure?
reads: 138 mmHg
